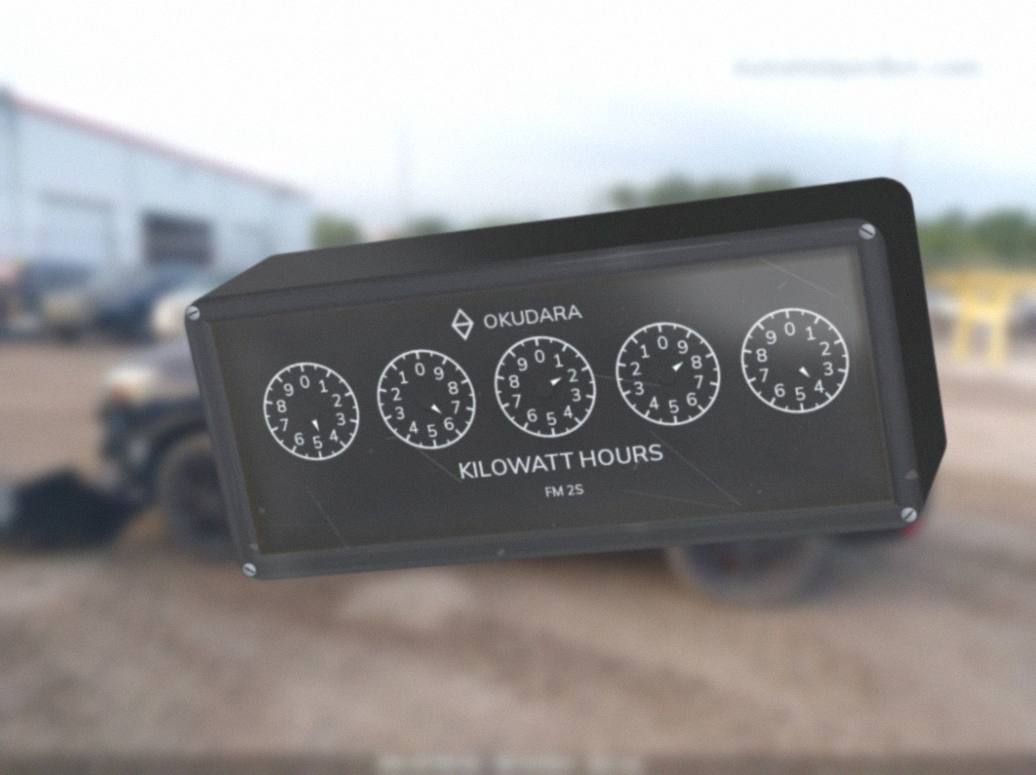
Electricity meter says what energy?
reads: 46184 kWh
